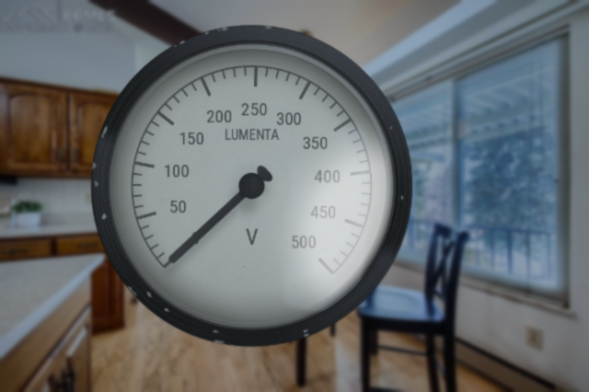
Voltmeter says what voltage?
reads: 0 V
